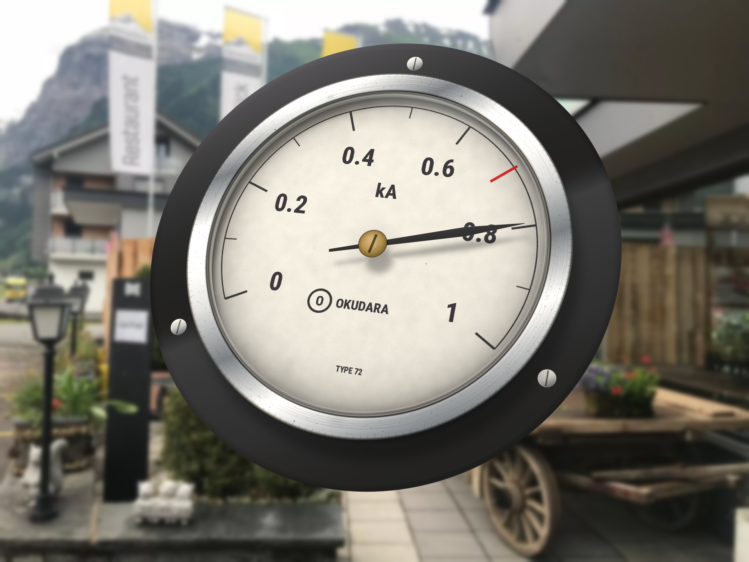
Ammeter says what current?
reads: 0.8 kA
